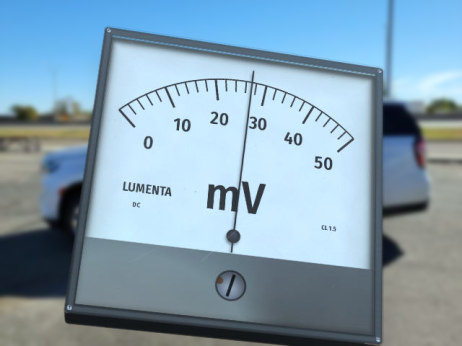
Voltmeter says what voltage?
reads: 27 mV
